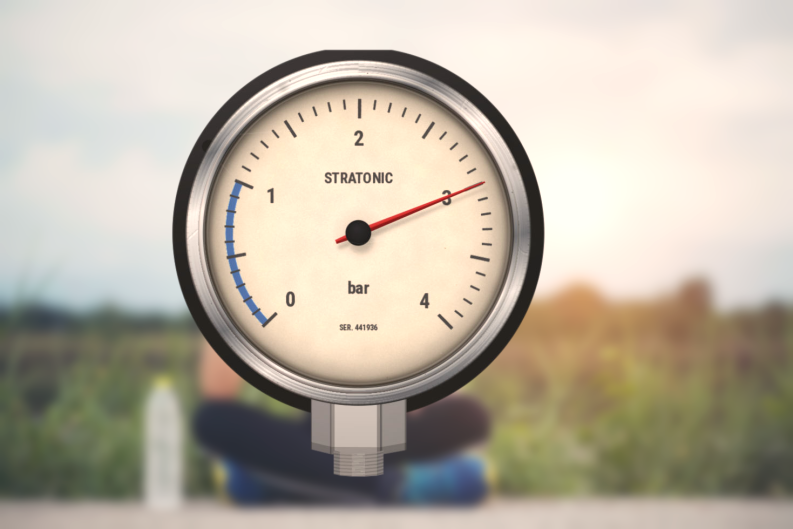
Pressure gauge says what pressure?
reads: 3 bar
